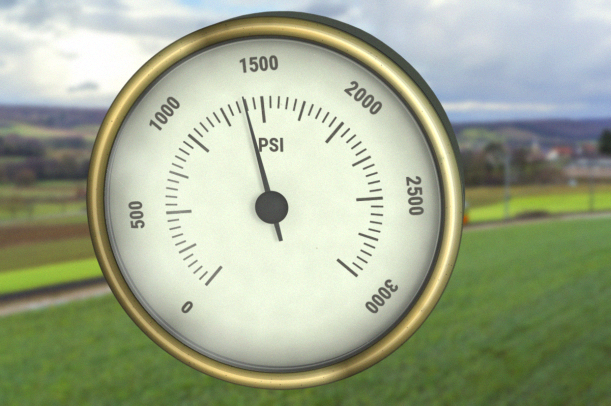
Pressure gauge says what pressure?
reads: 1400 psi
